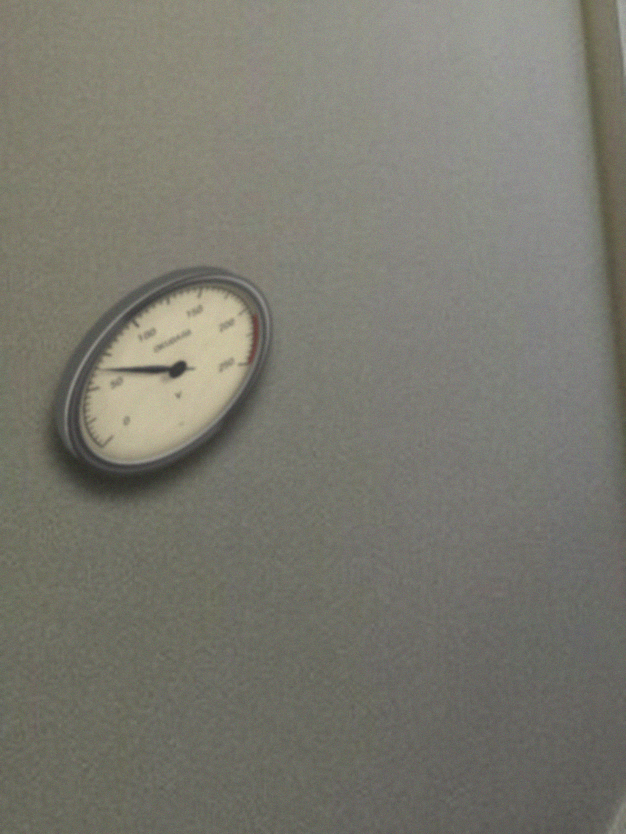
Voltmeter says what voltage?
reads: 65 V
